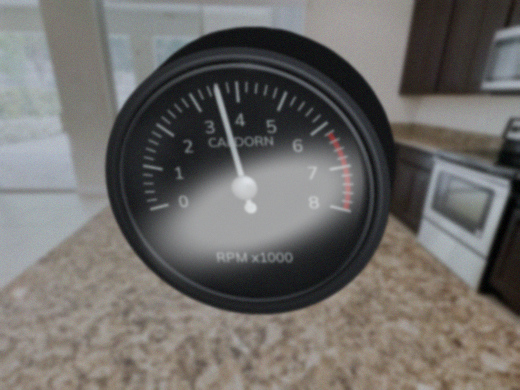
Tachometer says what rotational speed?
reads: 3600 rpm
